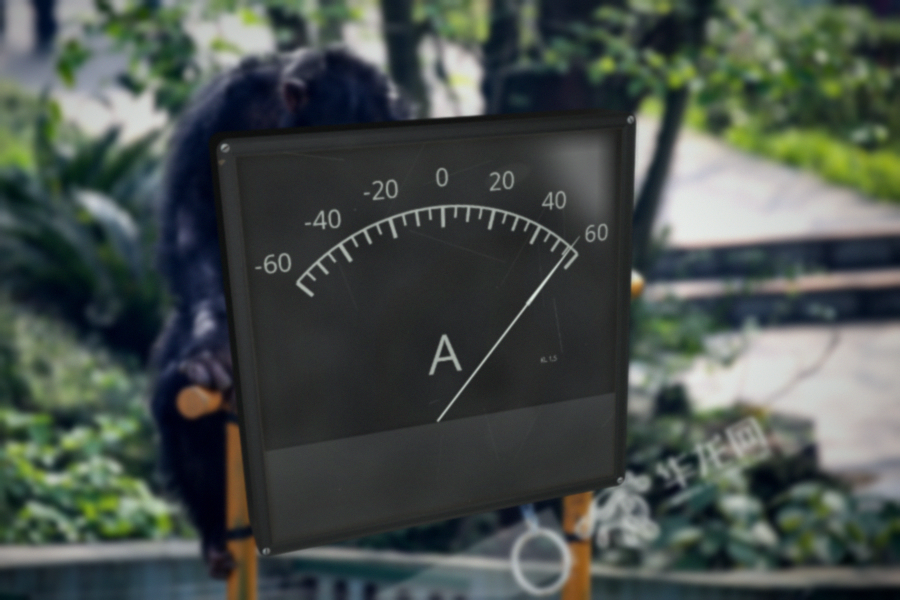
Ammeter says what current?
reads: 55 A
